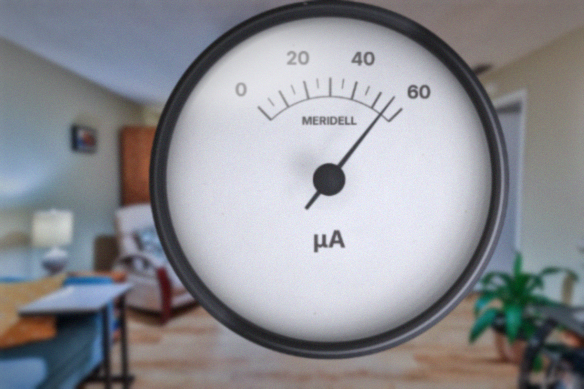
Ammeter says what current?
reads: 55 µA
